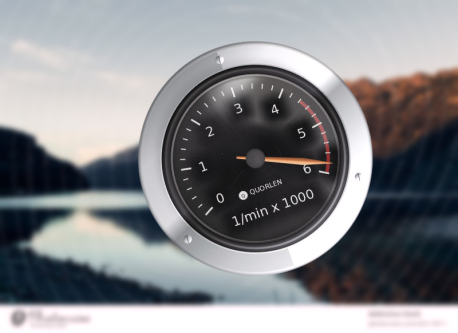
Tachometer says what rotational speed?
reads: 5800 rpm
